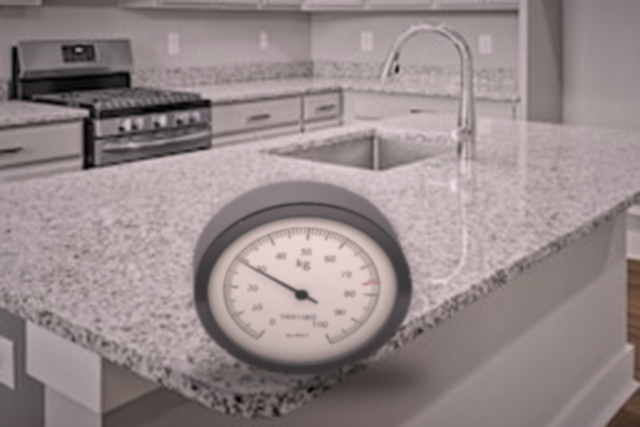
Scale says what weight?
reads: 30 kg
